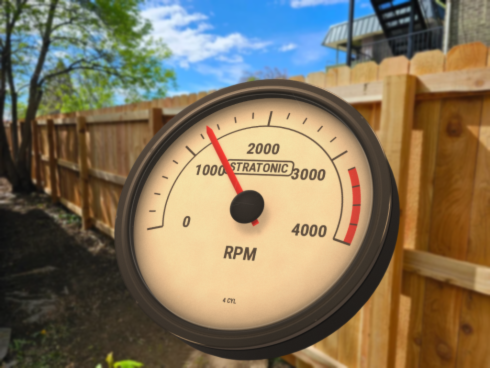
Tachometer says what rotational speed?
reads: 1300 rpm
